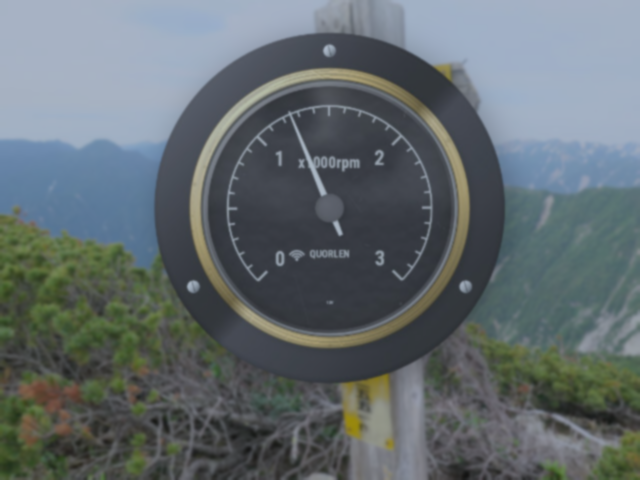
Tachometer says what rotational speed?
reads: 1250 rpm
